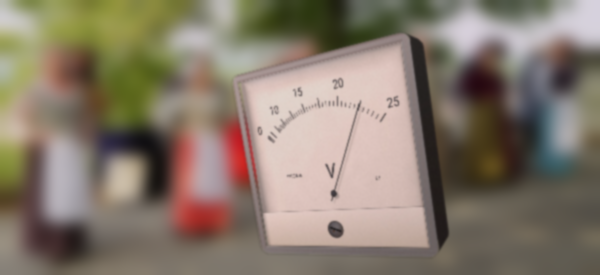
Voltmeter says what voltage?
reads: 22.5 V
